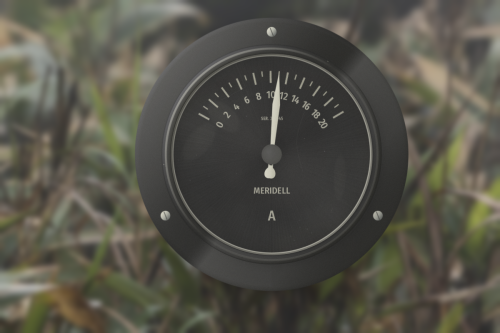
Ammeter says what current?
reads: 11 A
